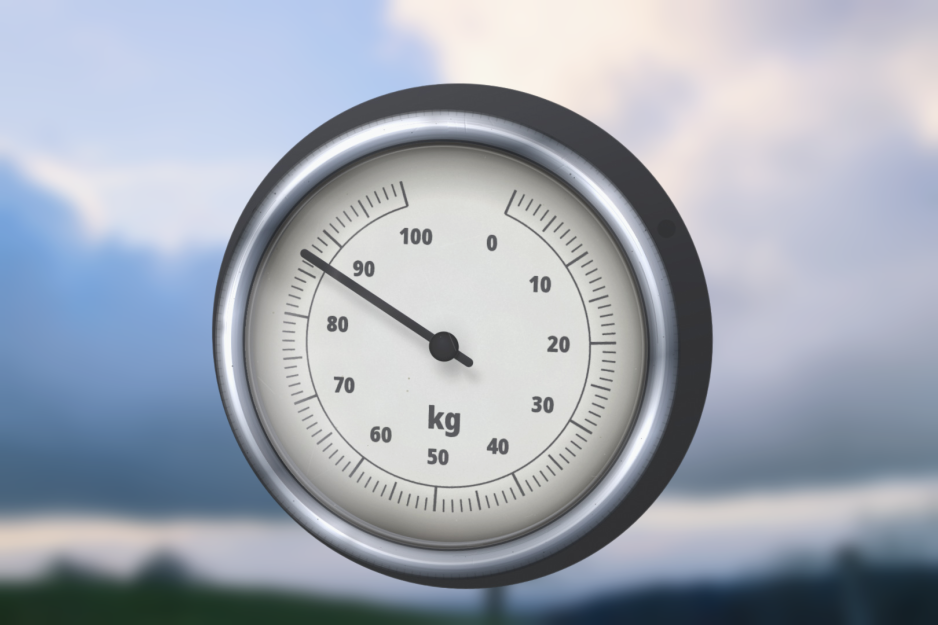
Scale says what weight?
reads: 87 kg
